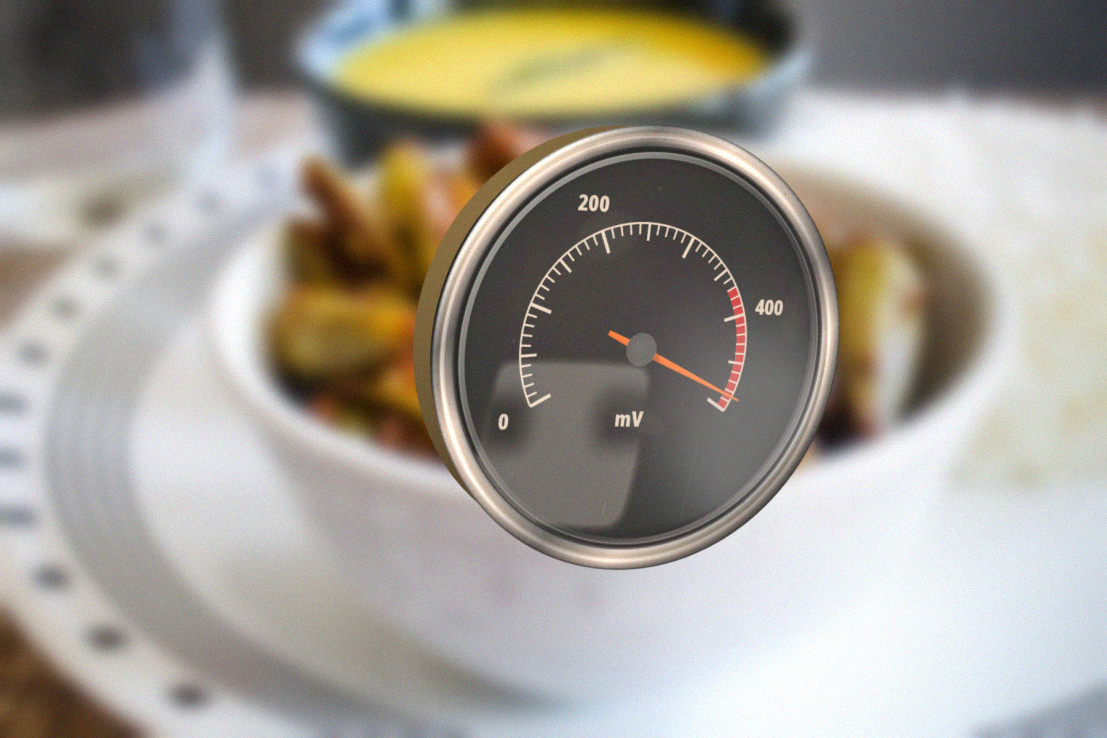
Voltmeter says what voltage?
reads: 485 mV
